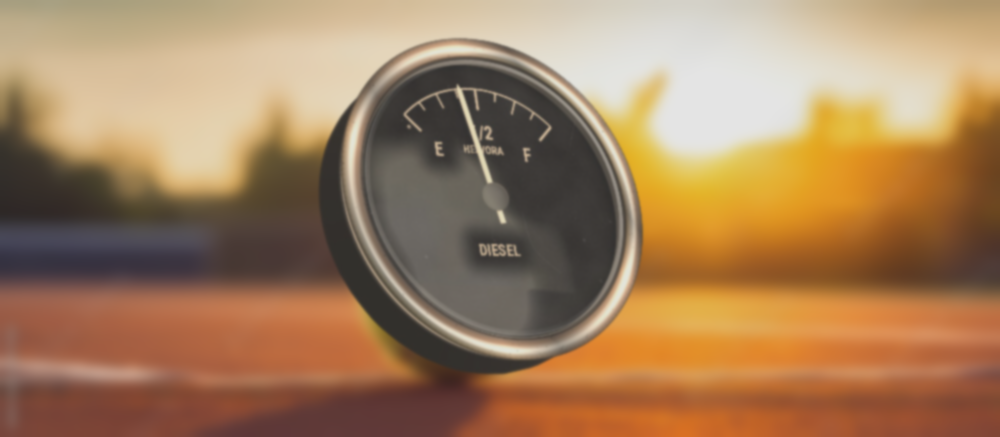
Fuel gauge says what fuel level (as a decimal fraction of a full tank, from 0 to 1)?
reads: 0.375
